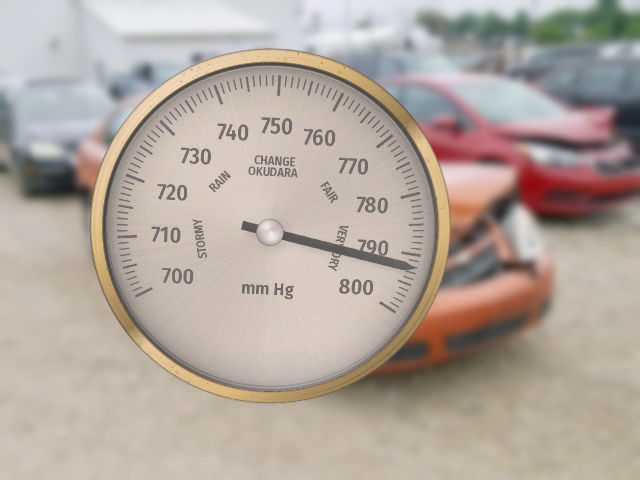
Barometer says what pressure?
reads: 792 mmHg
